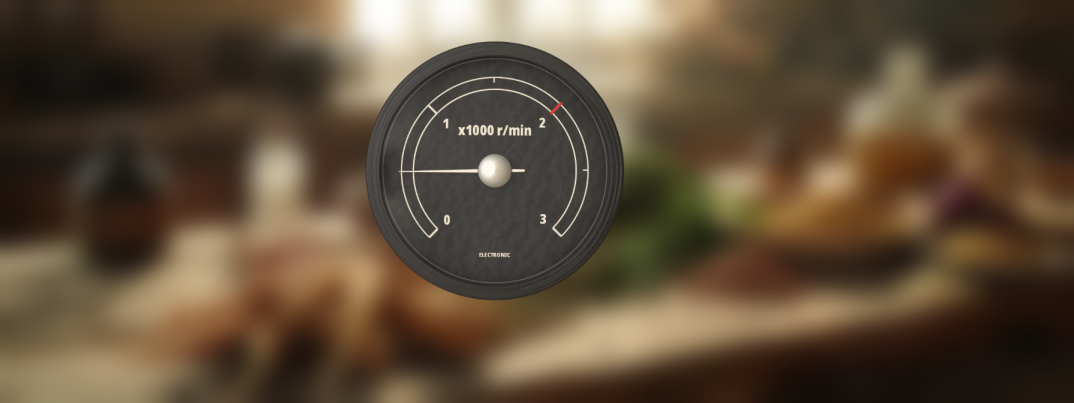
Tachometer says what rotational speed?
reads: 500 rpm
